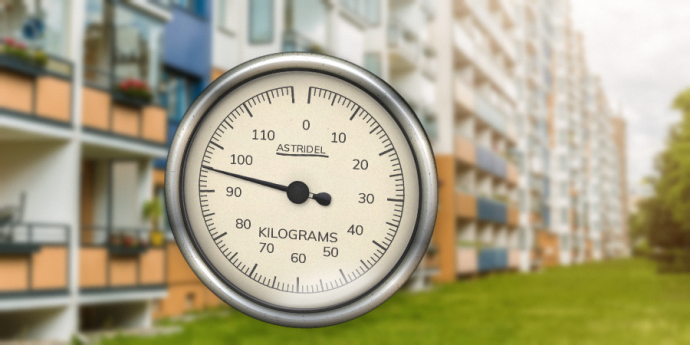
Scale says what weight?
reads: 95 kg
